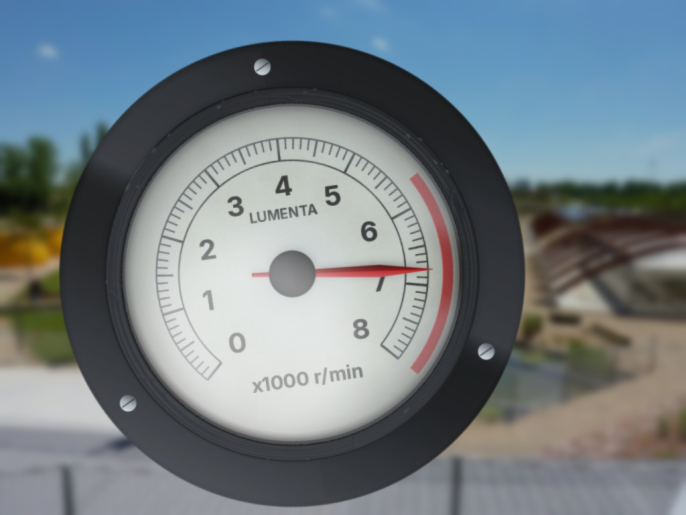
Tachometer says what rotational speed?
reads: 6800 rpm
